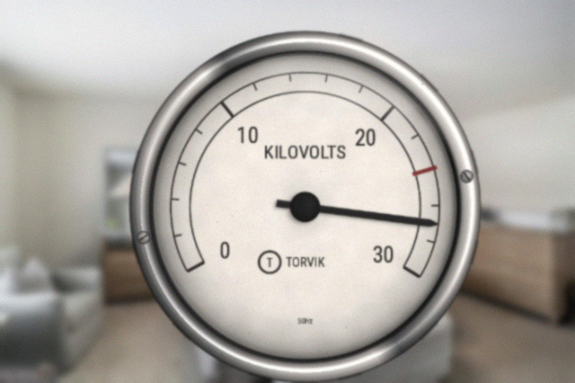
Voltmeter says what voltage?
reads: 27 kV
